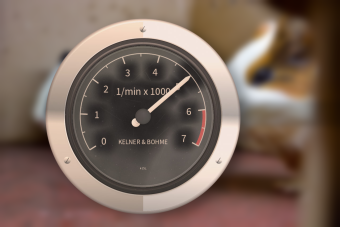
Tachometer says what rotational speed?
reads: 5000 rpm
